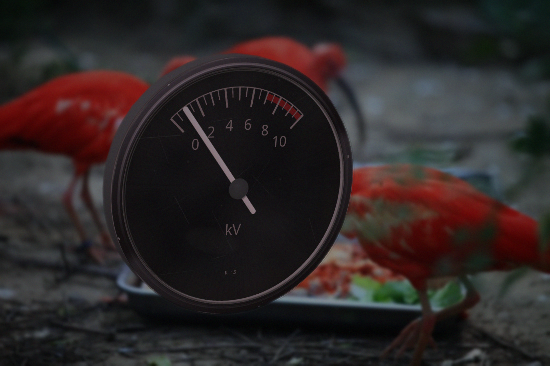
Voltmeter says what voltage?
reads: 1 kV
